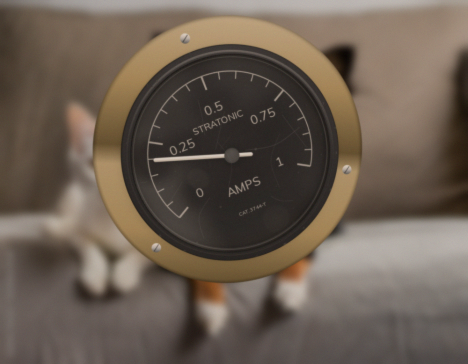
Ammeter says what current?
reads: 0.2 A
